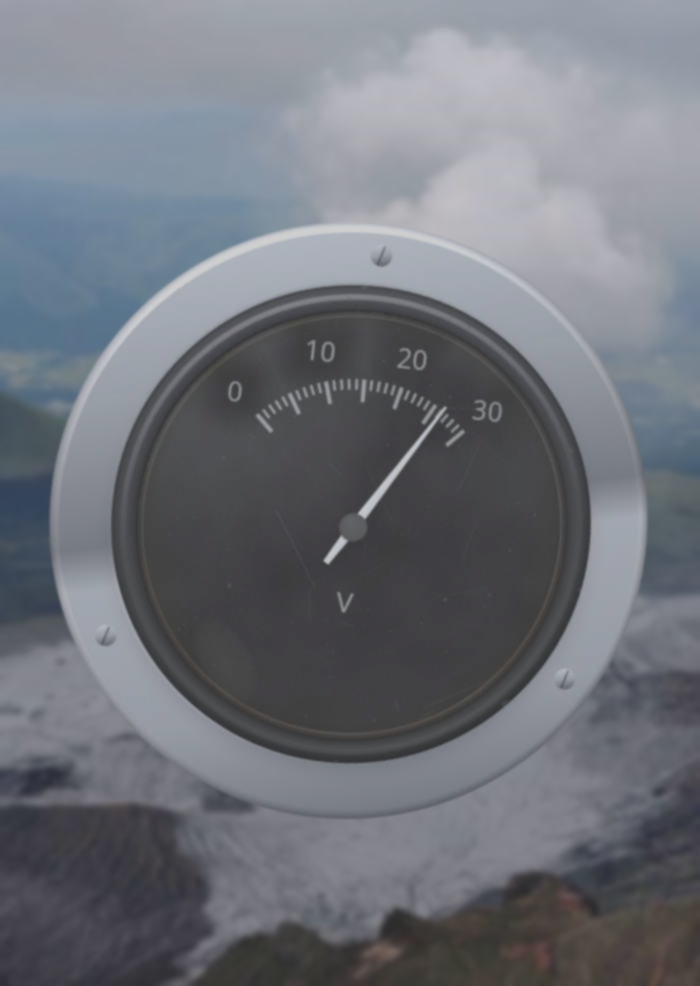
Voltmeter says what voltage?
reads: 26 V
